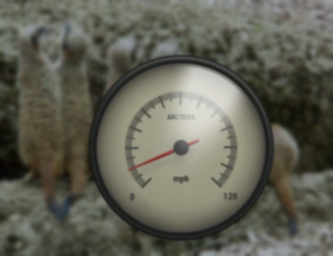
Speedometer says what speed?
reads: 10 mph
